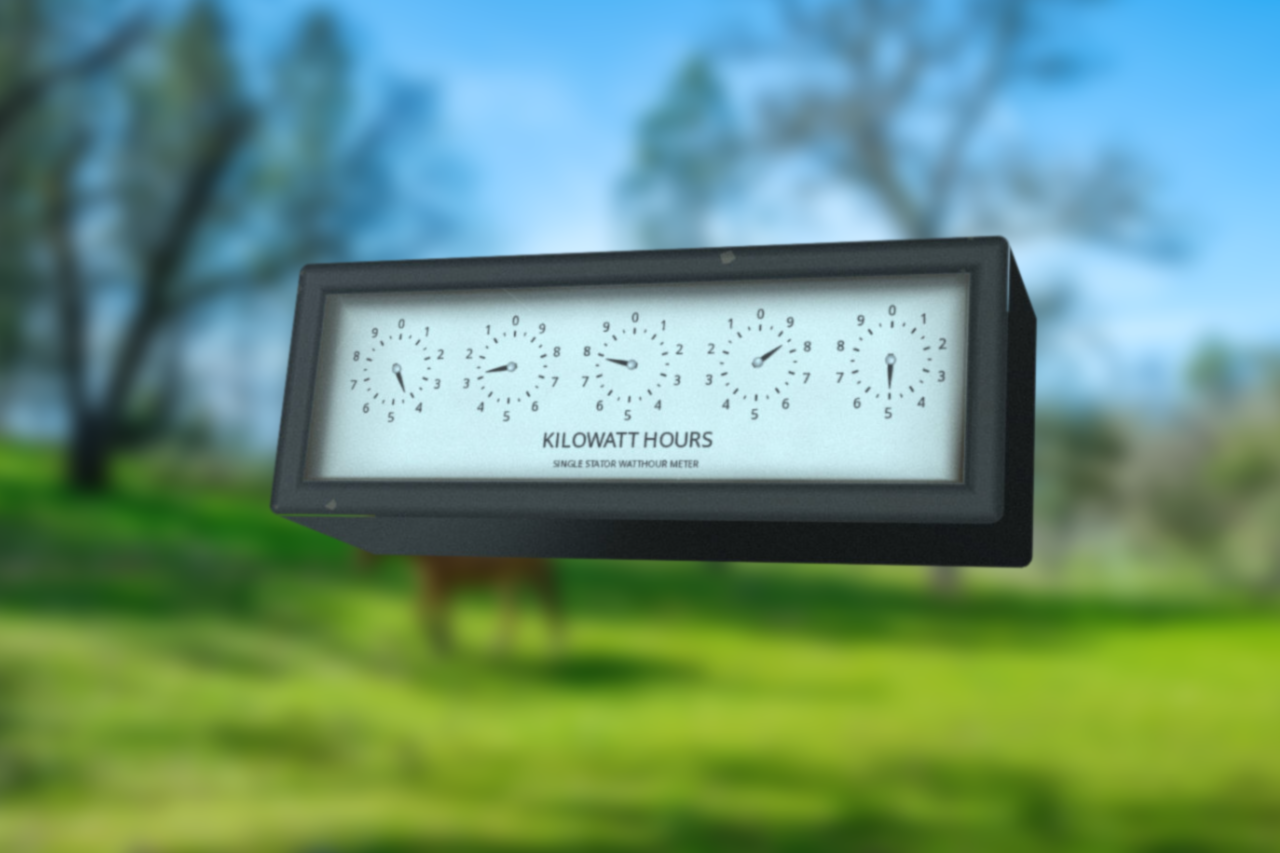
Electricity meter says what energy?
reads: 42785 kWh
